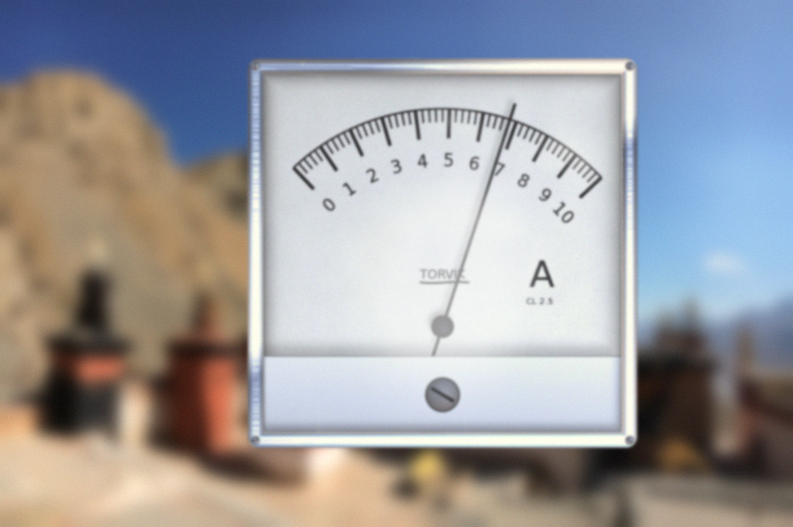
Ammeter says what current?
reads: 6.8 A
